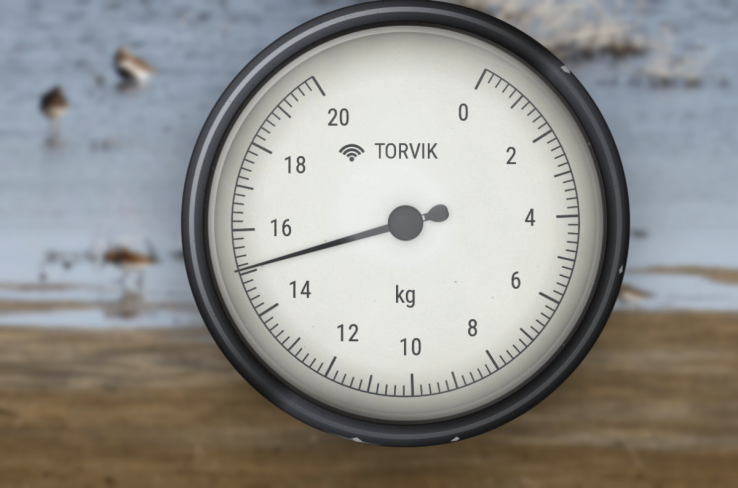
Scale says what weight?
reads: 15.1 kg
